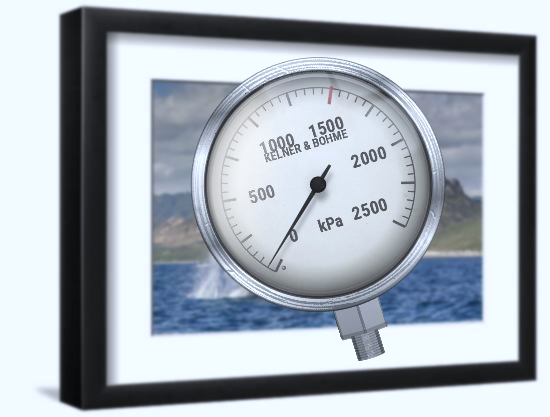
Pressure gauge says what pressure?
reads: 50 kPa
